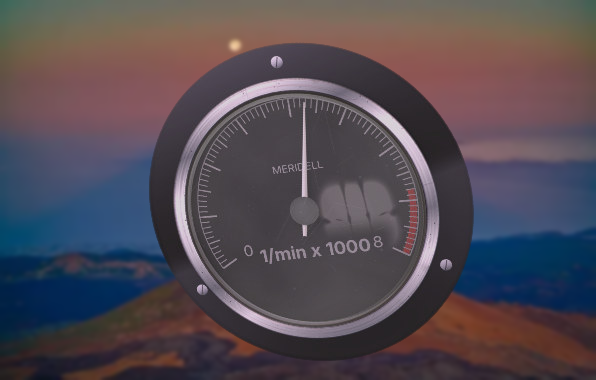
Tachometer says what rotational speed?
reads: 4300 rpm
